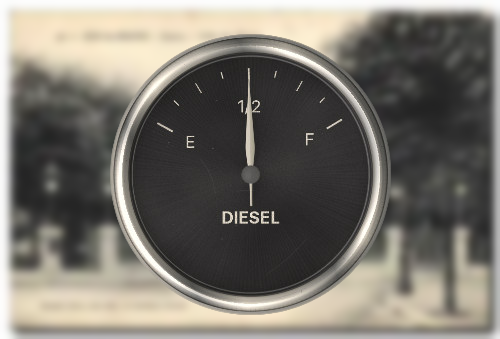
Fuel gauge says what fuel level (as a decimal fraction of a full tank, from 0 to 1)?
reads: 0.5
